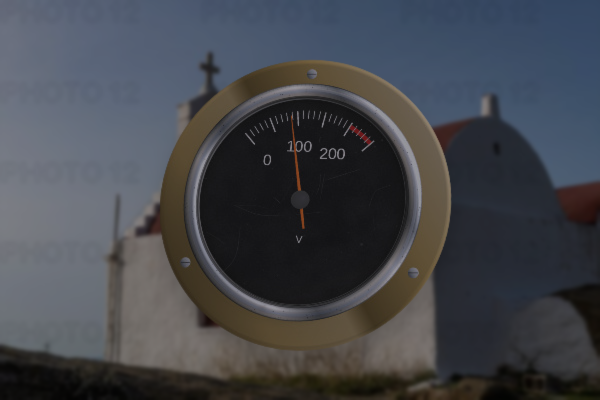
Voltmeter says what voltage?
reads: 90 V
